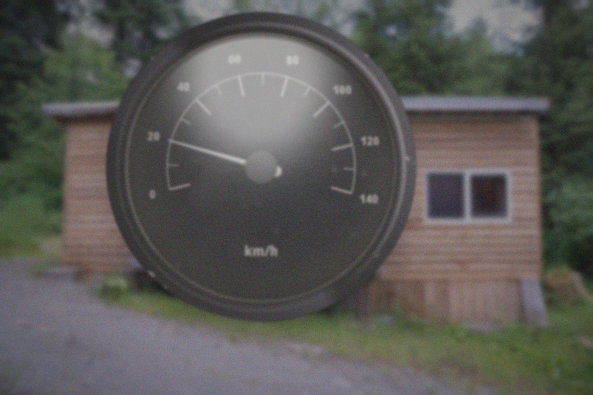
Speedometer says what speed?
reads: 20 km/h
